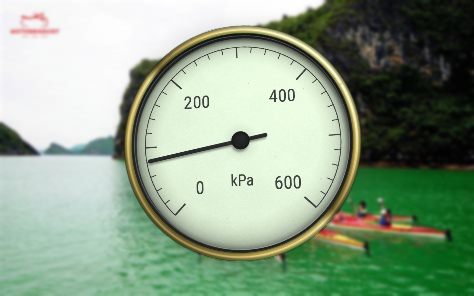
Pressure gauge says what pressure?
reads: 80 kPa
